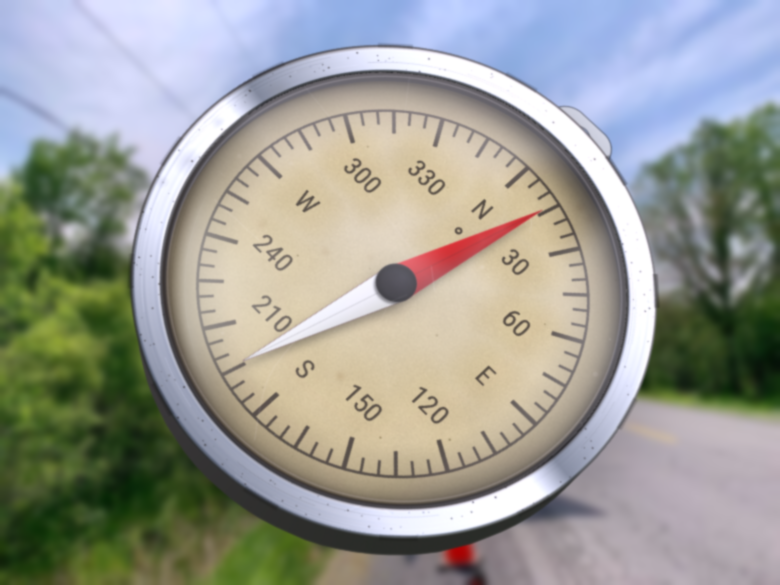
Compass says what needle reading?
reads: 15 °
